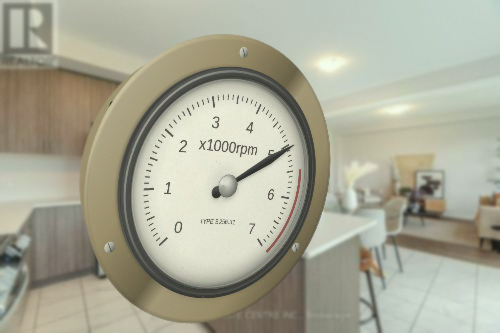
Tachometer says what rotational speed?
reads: 5000 rpm
